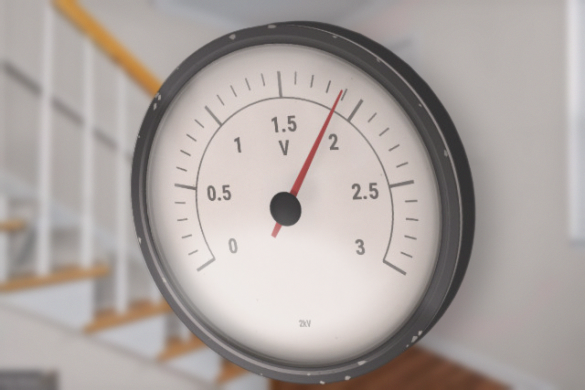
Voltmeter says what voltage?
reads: 1.9 V
